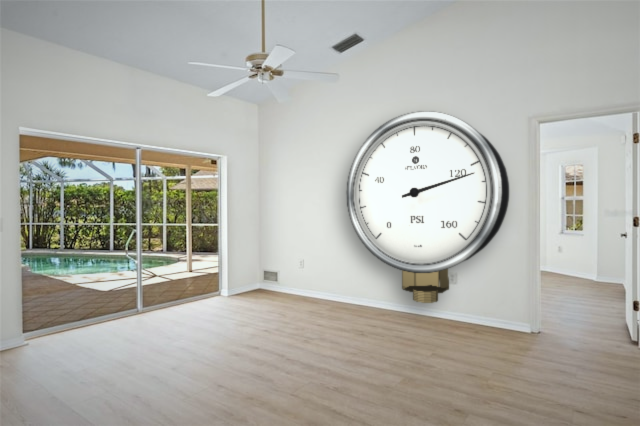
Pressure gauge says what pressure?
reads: 125 psi
